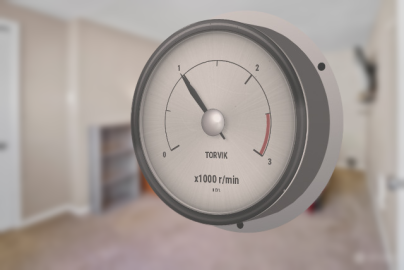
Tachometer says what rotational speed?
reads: 1000 rpm
